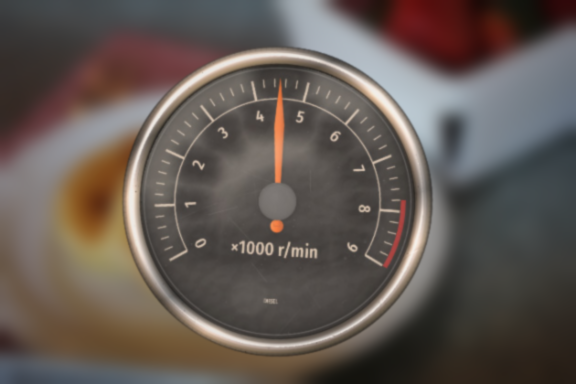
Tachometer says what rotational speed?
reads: 4500 rpm
